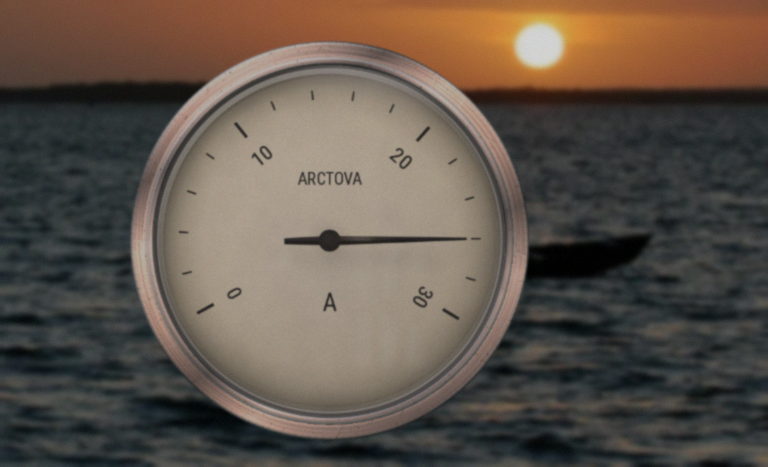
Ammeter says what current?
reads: 26 A
